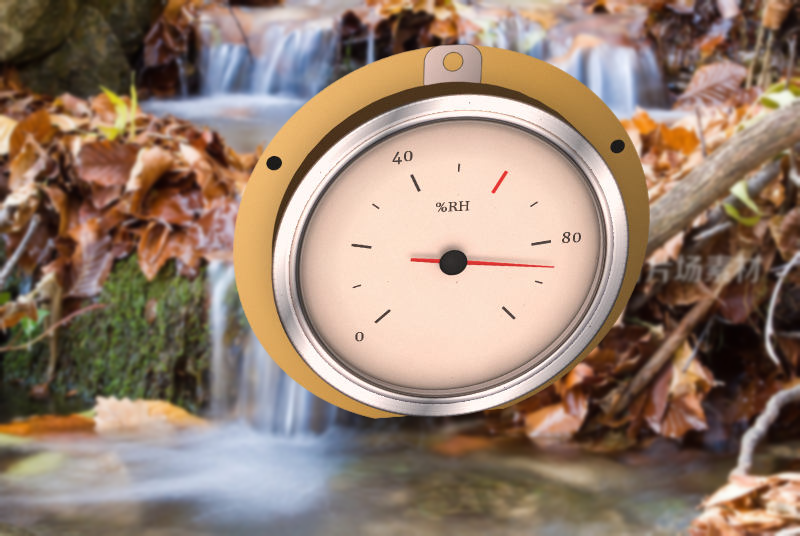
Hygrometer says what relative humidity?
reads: 85 %
